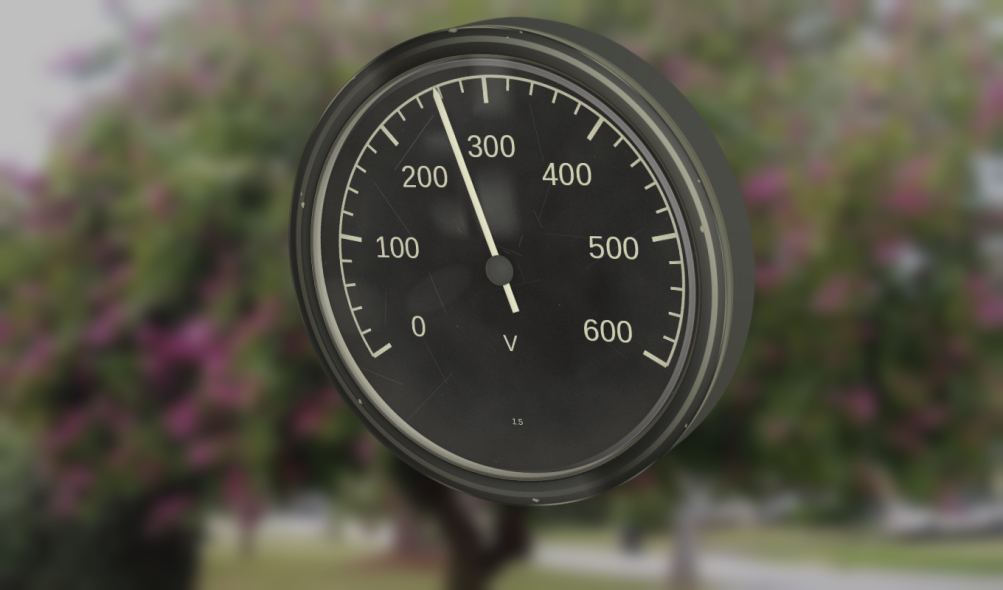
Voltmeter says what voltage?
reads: 260 V
